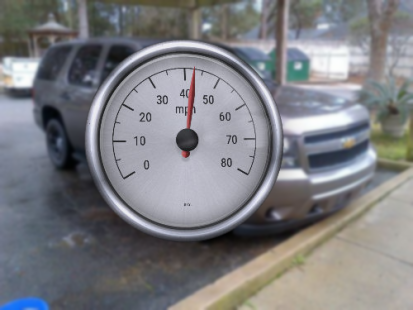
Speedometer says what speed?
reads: 42.5 mph
